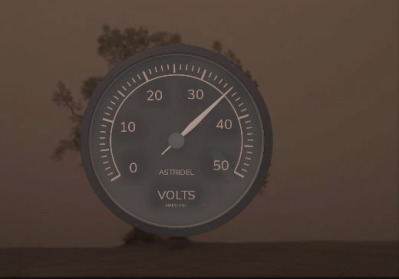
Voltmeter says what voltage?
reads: 35 V
